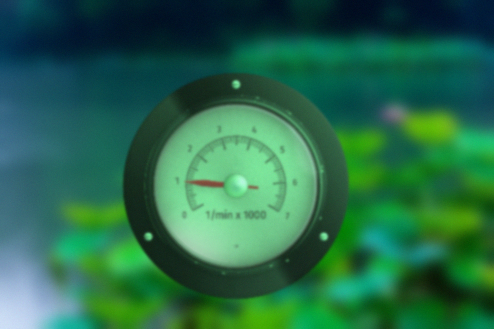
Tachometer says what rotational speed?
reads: 1000 rpm
